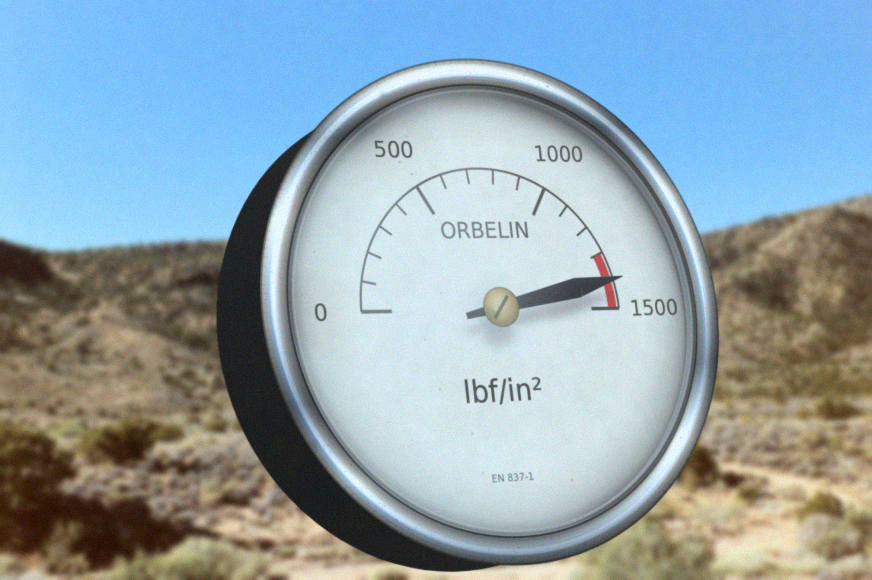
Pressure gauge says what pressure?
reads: 1400 psi
